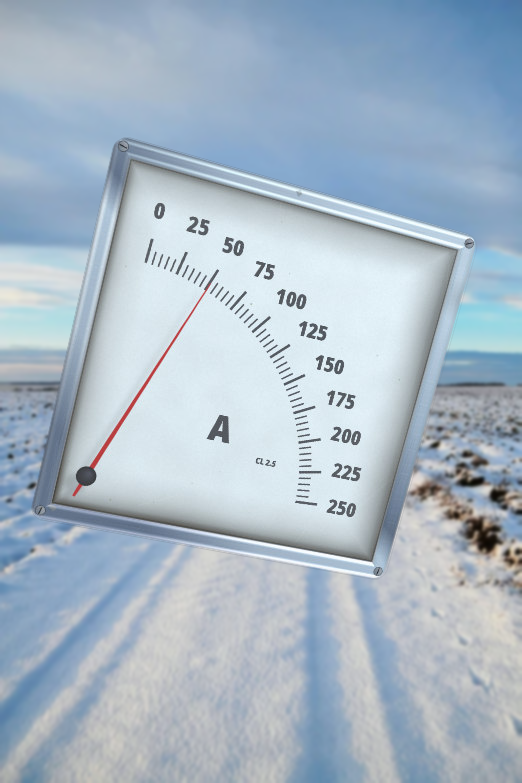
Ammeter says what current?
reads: 50 A
